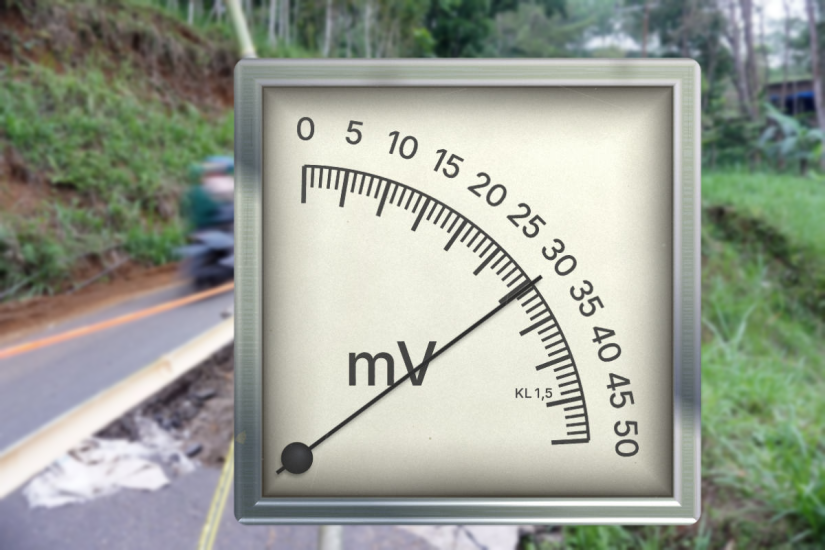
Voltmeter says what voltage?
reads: 30.5 mV
